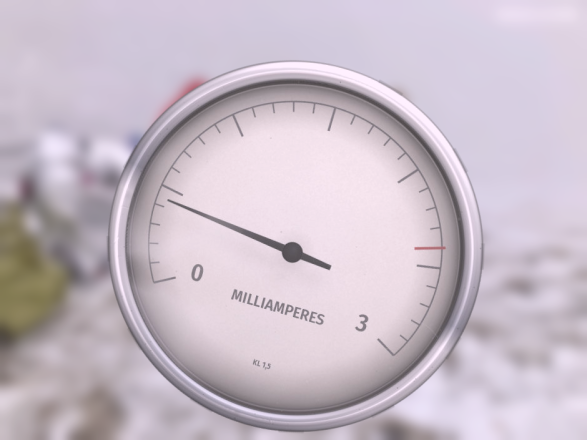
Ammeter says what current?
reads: 0.45 mA
